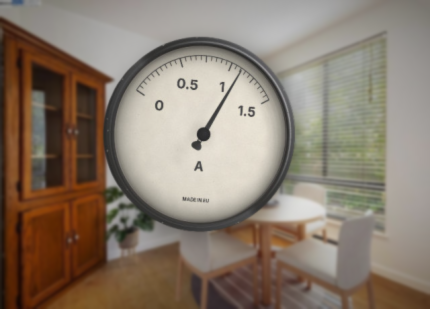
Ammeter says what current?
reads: 1.1 A
